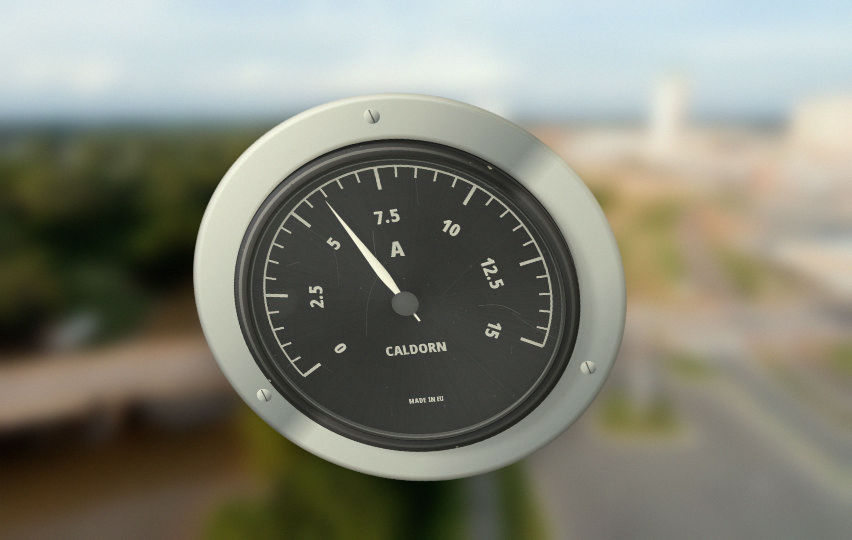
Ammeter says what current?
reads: 6 A
